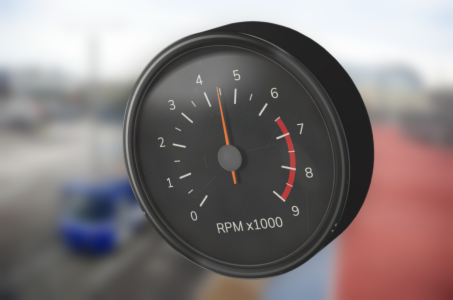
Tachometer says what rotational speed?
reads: 4500 rpm
